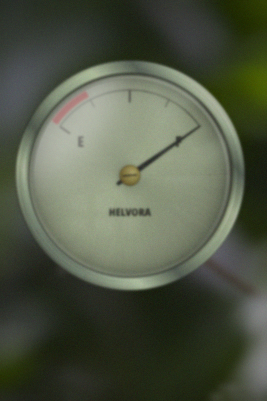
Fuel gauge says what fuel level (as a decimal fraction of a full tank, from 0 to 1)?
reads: 1
